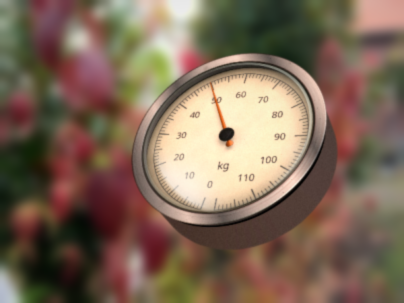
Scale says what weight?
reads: 50 kg
